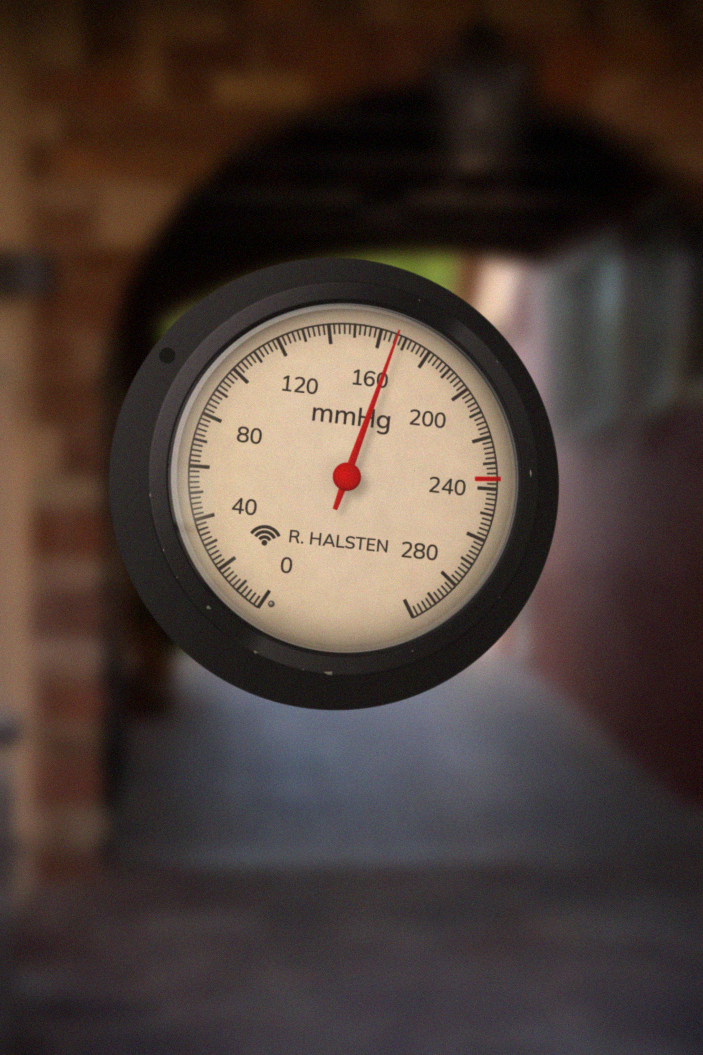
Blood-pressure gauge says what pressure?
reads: 166 mmHg
